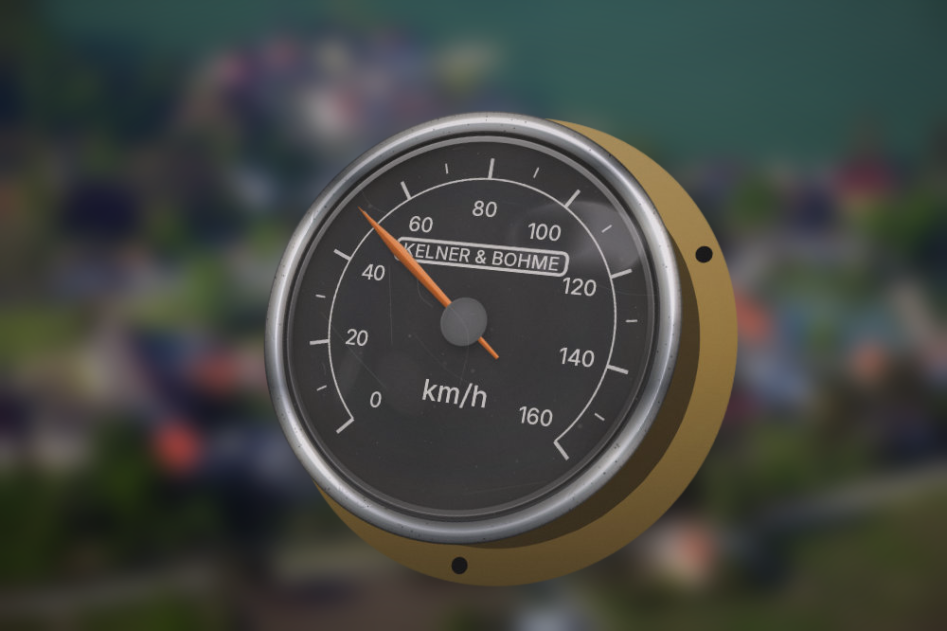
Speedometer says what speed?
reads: 50 km/h
